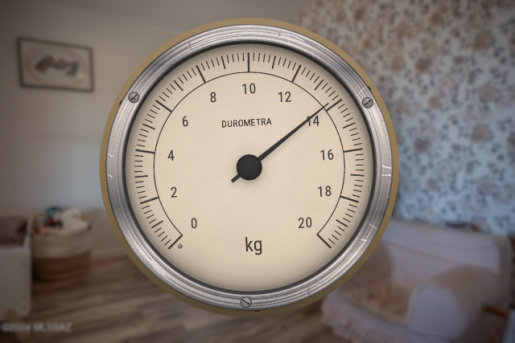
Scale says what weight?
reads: 13.8 kg
